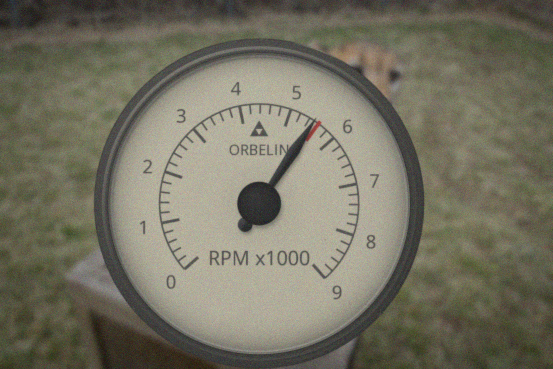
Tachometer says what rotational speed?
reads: 5500 rpm
